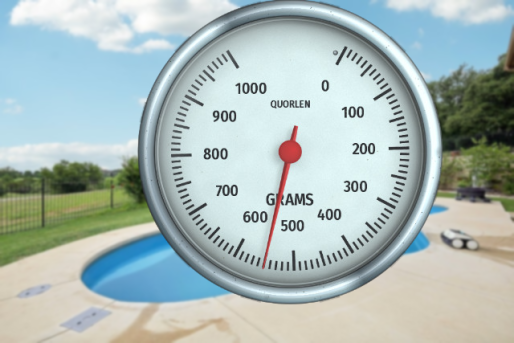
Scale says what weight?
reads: 550 g
